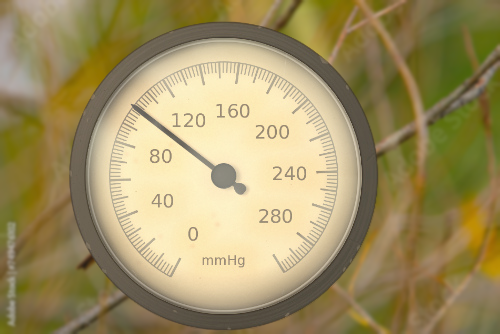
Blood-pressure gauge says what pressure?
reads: 100 mmHg
